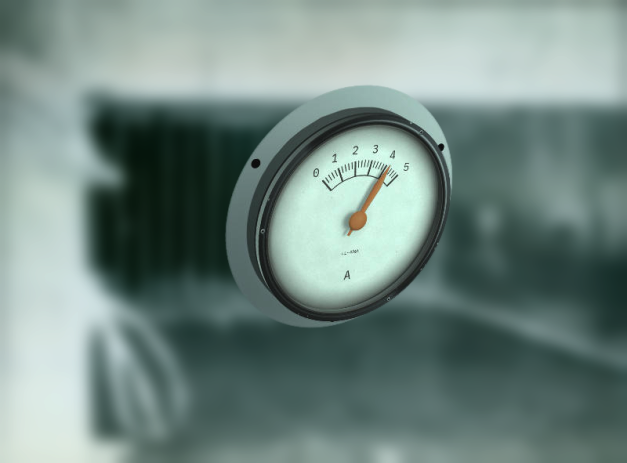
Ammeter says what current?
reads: 4 A
